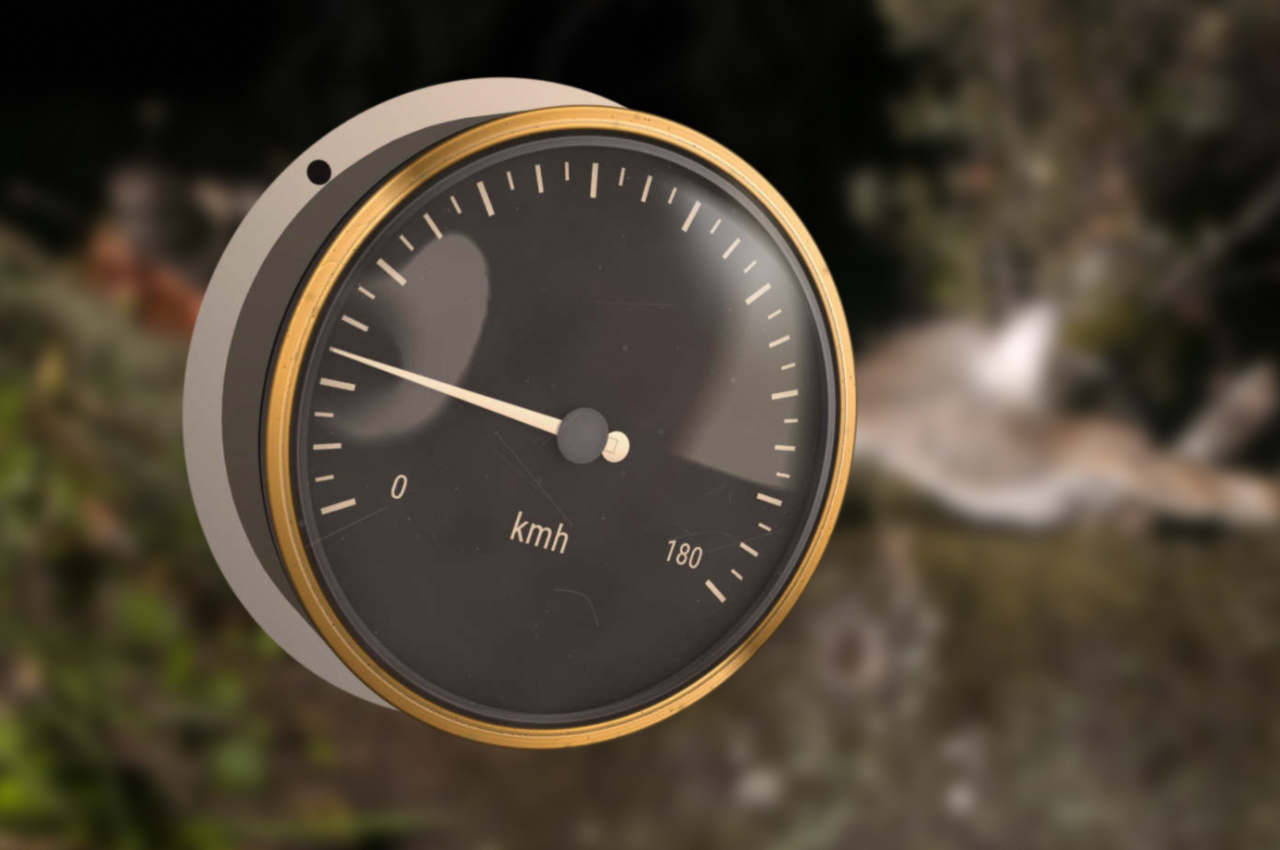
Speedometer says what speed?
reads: 25 km/h
